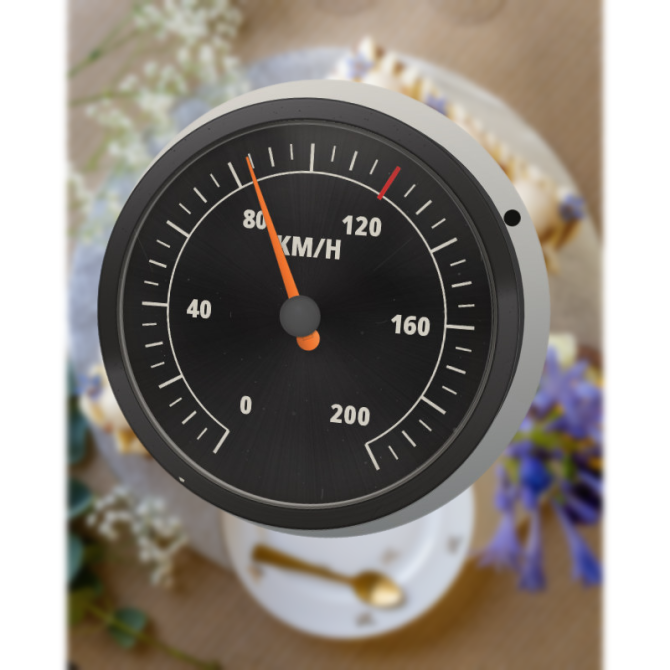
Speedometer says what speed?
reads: 85 km/h
